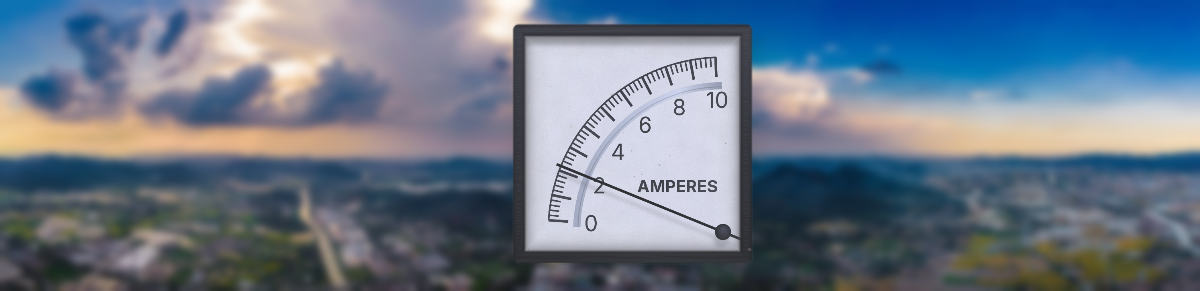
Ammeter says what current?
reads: 2.2 A
